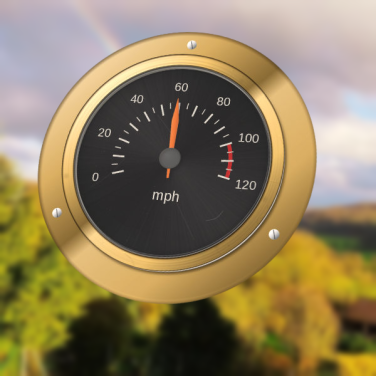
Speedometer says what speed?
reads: 60 mph
